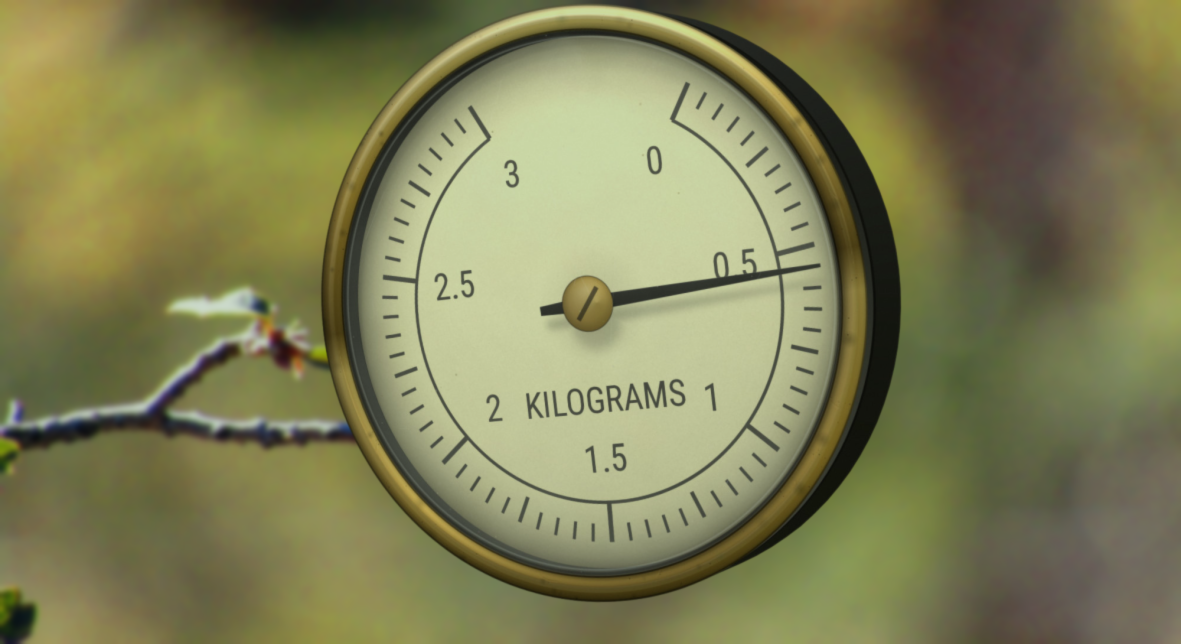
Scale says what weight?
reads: 0.55 kg
